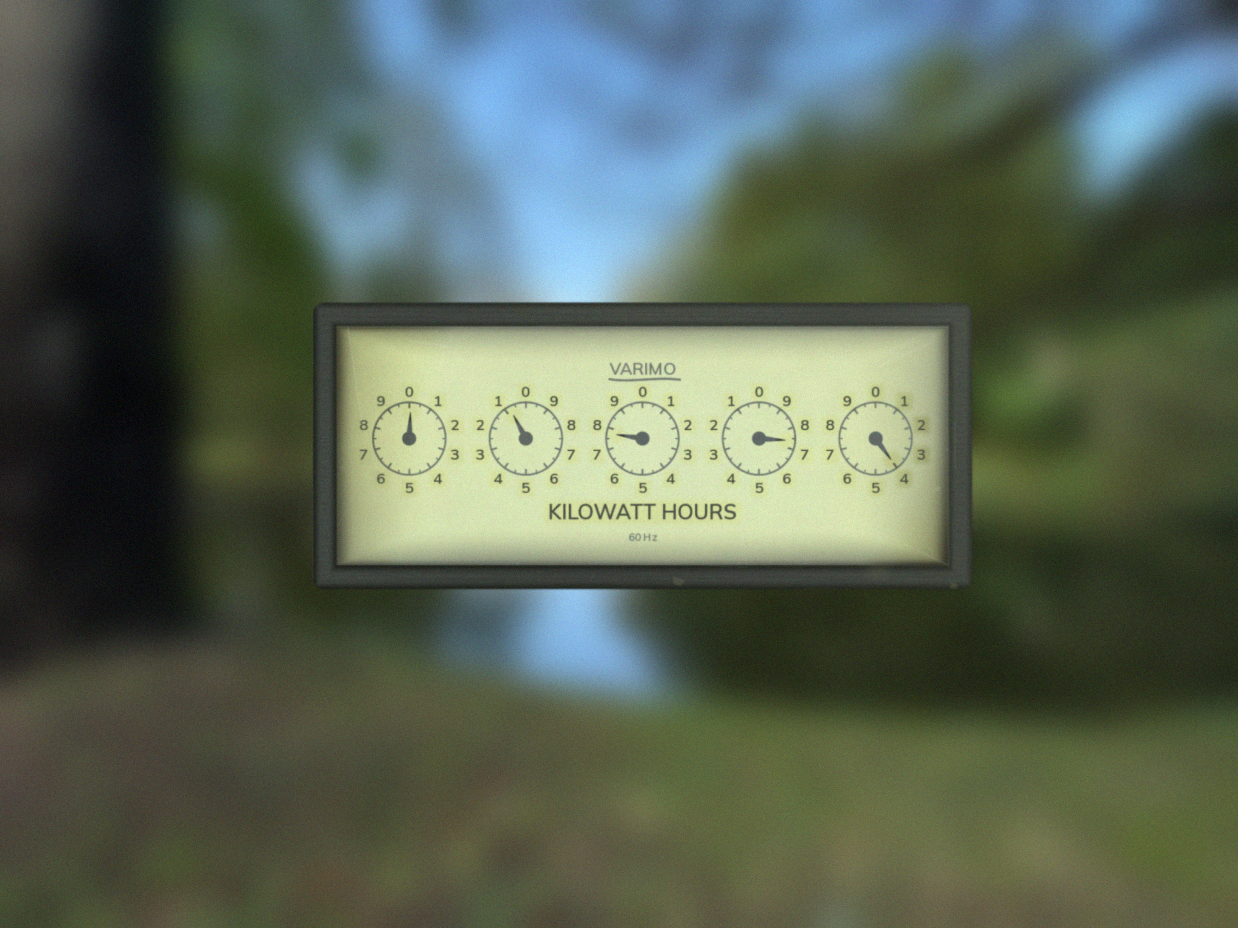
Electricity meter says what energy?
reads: 774 kWh
